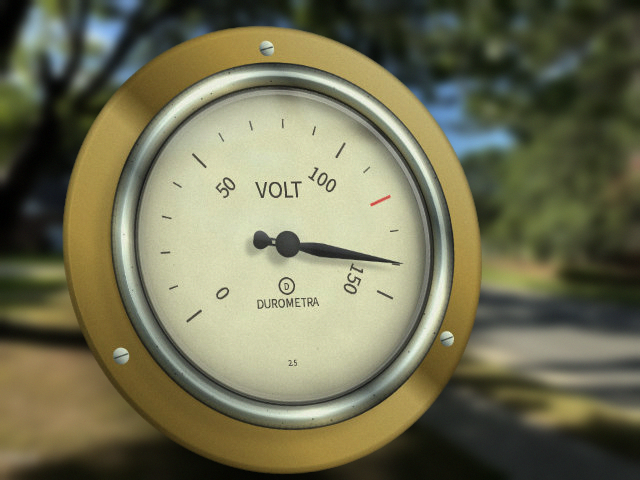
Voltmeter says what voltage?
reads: 140 V
